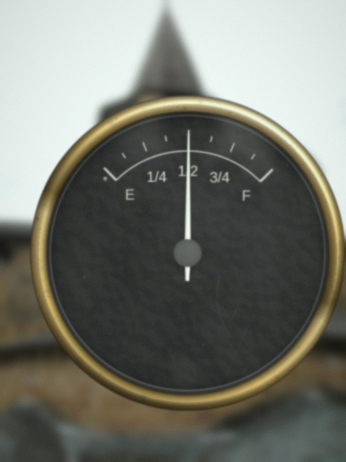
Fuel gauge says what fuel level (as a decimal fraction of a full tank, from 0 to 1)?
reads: 0.5
